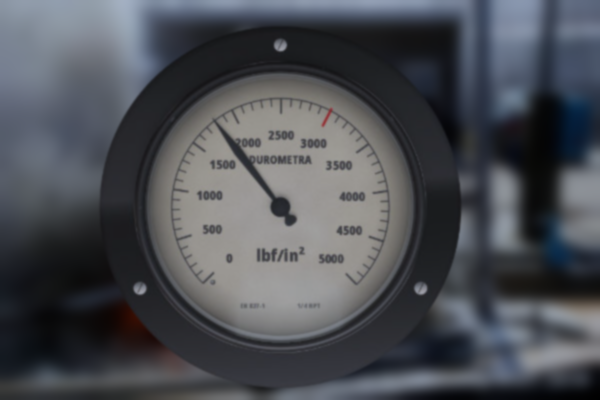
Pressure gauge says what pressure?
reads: 1800 psi
